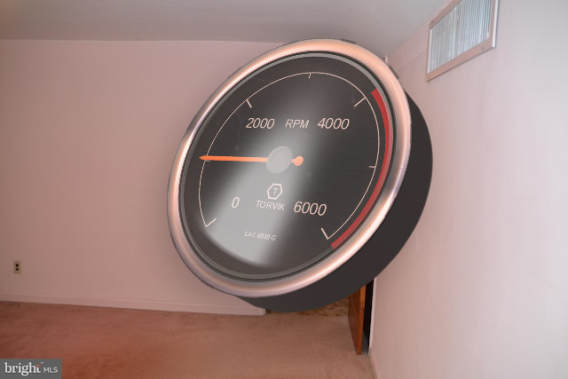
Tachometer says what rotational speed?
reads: 1000 rpm
